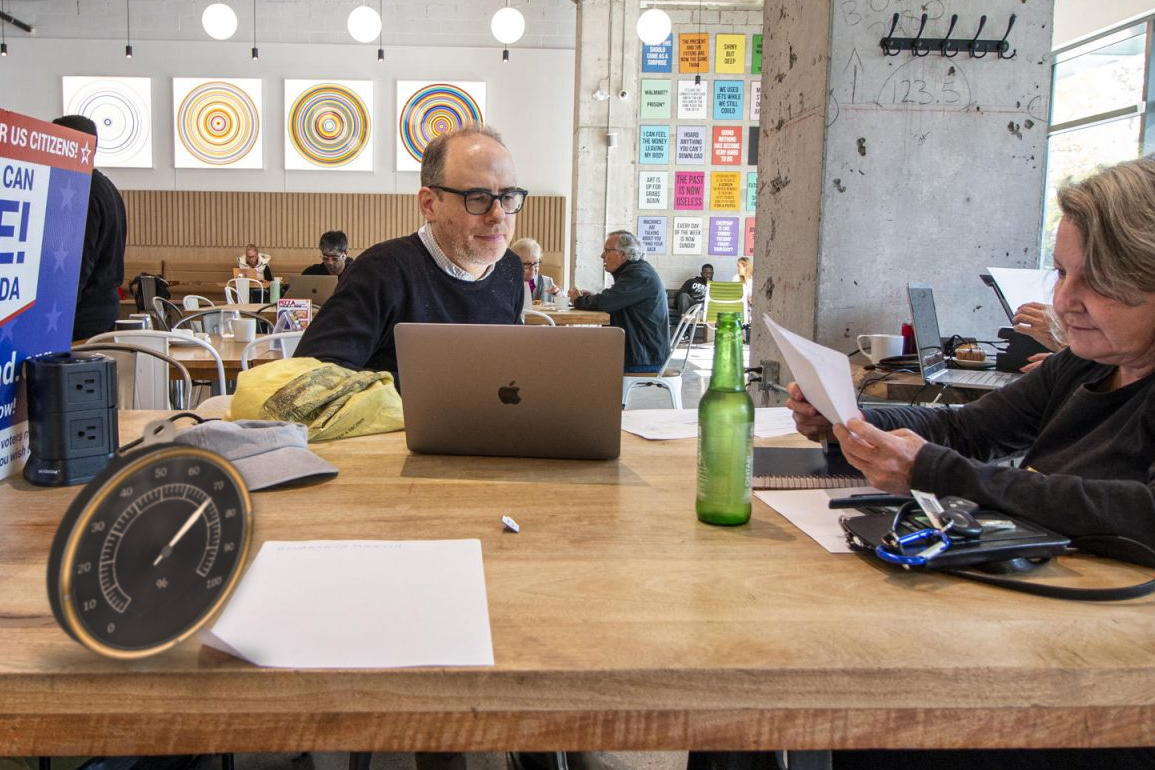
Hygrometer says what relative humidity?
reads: 70 %
